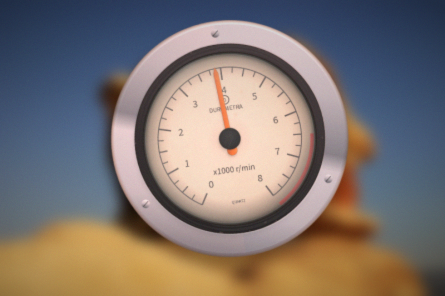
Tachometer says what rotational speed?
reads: 3875 rpm
